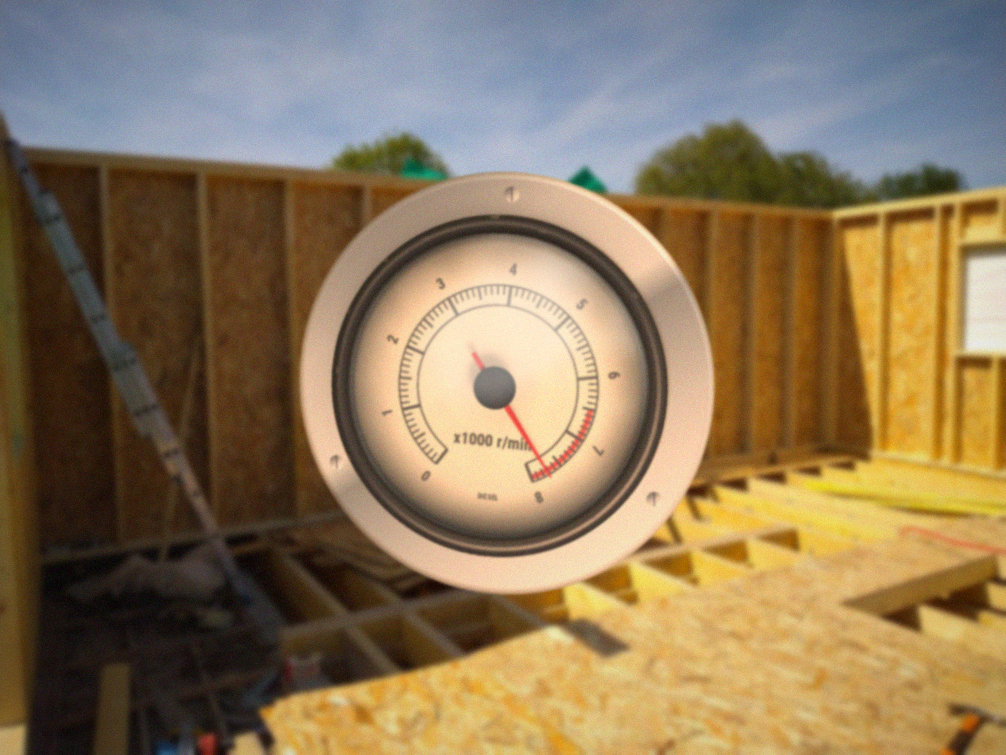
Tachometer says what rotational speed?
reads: 7700 rpm
